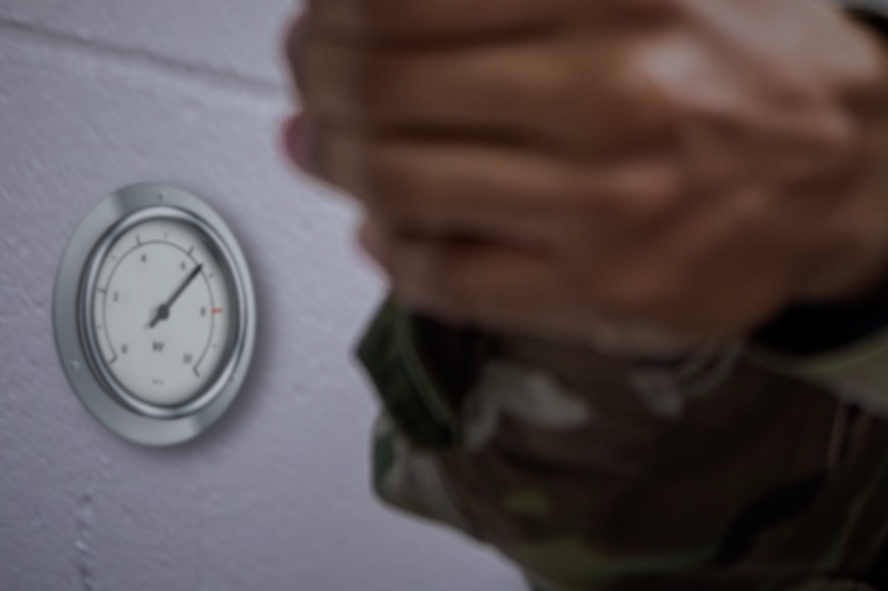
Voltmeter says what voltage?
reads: 6.5 kV
